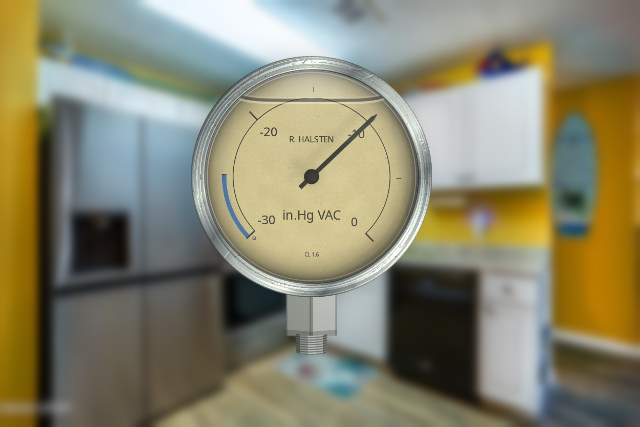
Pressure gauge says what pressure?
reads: -10 inHg
